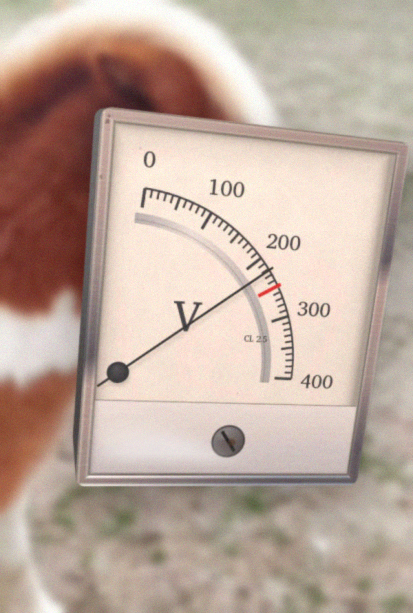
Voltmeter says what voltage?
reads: 220 V
